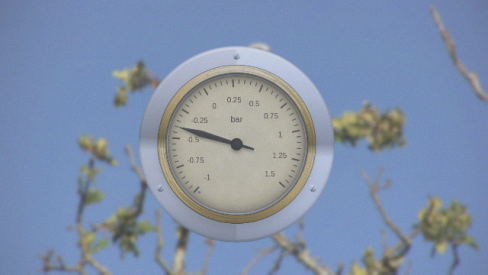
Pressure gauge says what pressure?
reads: -0.4 bar
